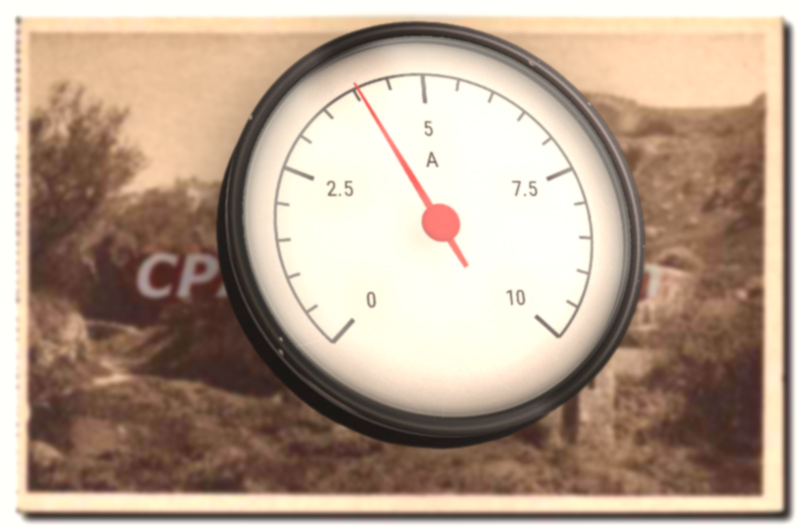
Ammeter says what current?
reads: 4 A
